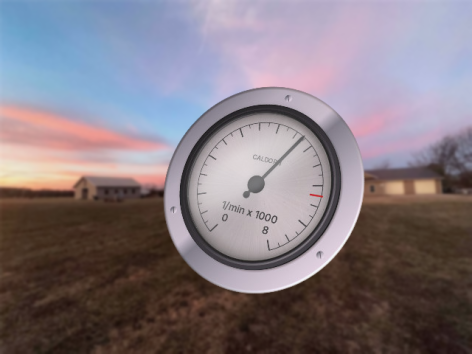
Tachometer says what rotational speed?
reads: 4750 rpm
